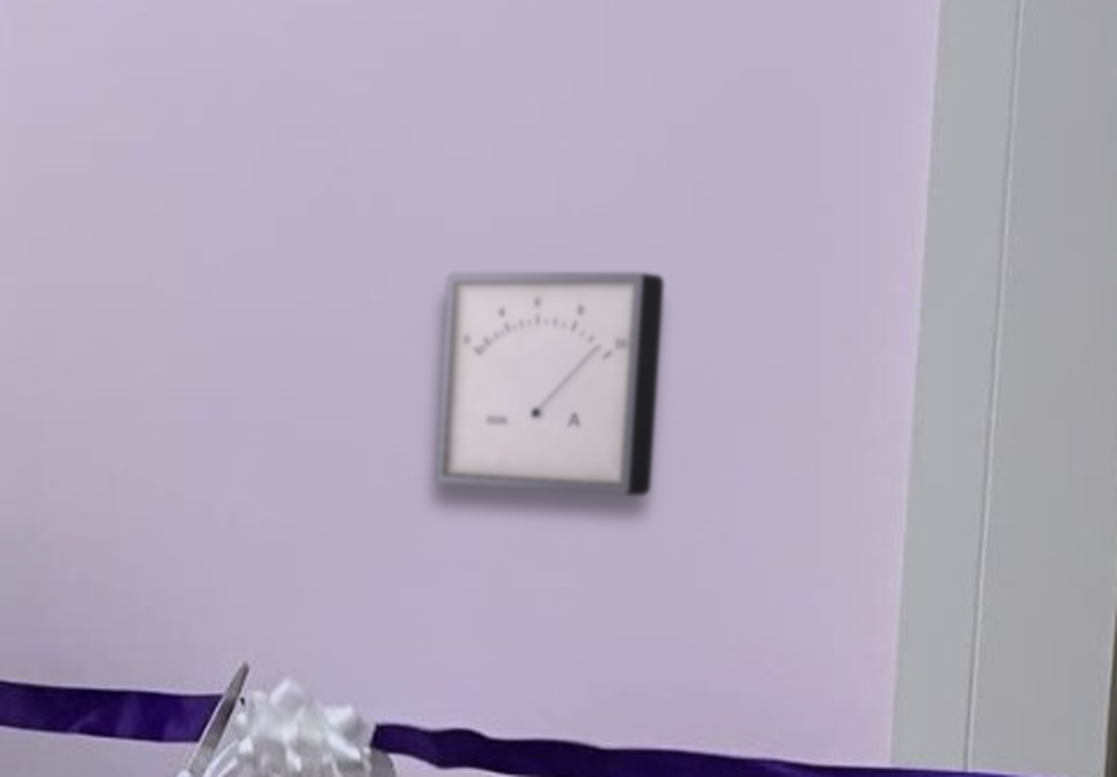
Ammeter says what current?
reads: 9.5 A
